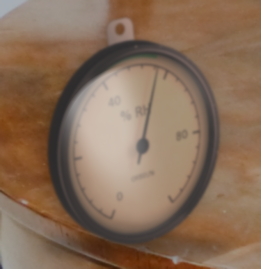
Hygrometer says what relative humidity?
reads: 56 %
